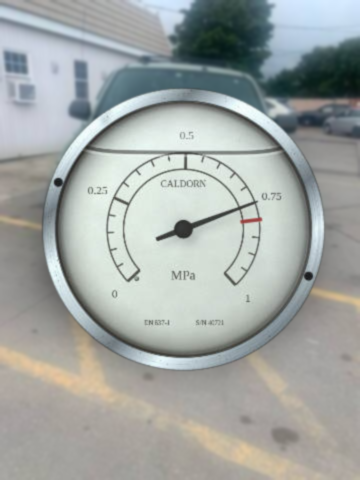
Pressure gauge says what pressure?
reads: 0.75 MPa
